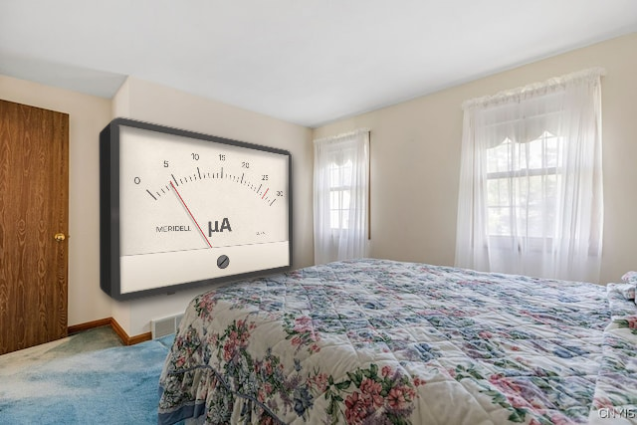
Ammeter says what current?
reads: 4 µA
